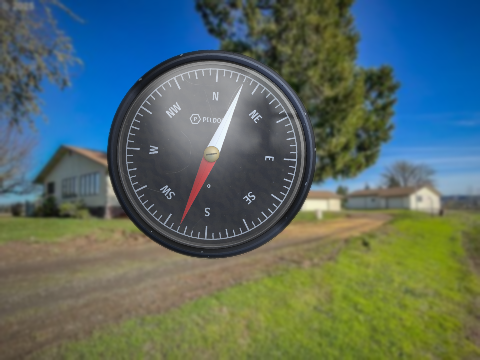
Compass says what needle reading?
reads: 200 °
